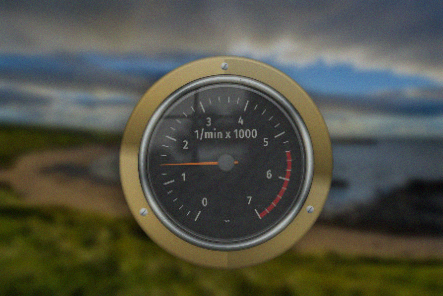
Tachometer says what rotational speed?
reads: 1400 rpm
